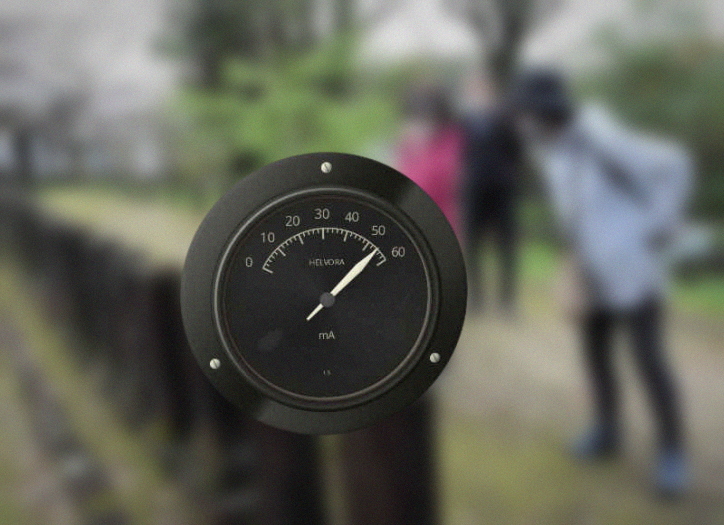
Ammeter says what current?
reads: 54 mA
